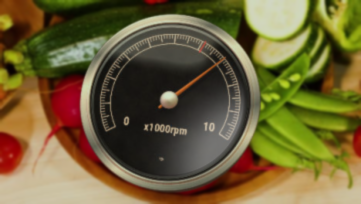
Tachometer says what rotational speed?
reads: 7000 rpm
